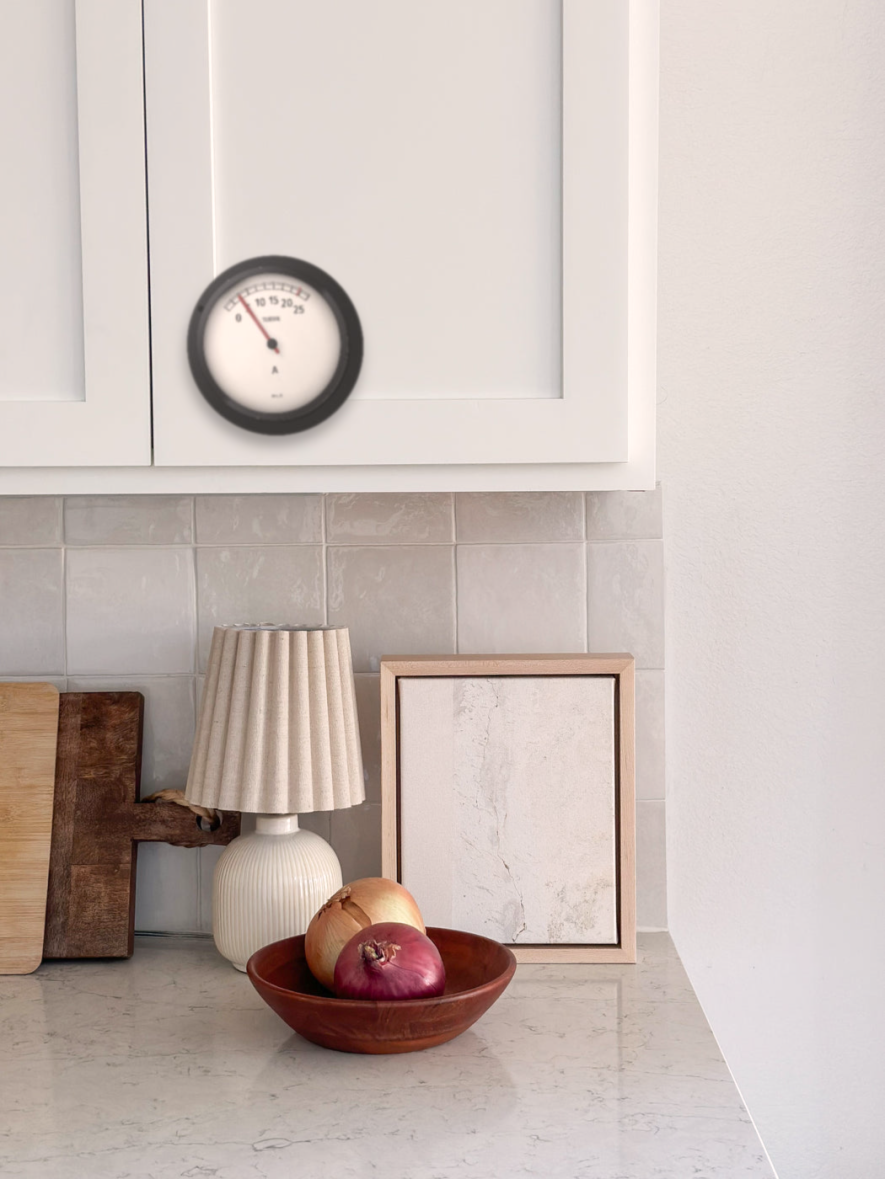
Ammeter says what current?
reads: 5 A
